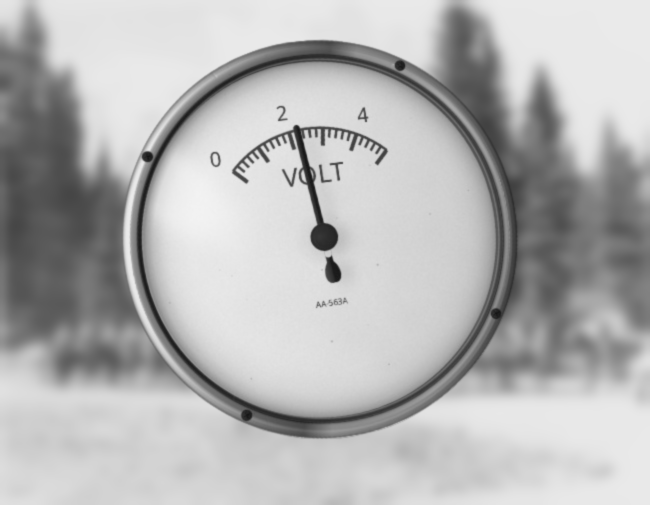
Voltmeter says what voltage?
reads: 2.2 V
